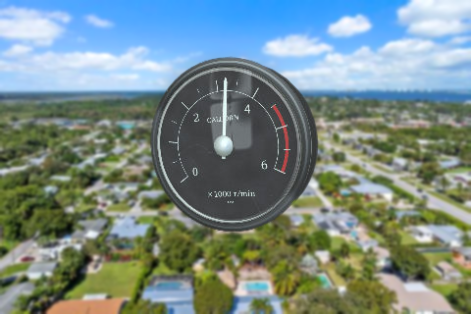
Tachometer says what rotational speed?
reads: 3250 rpm
